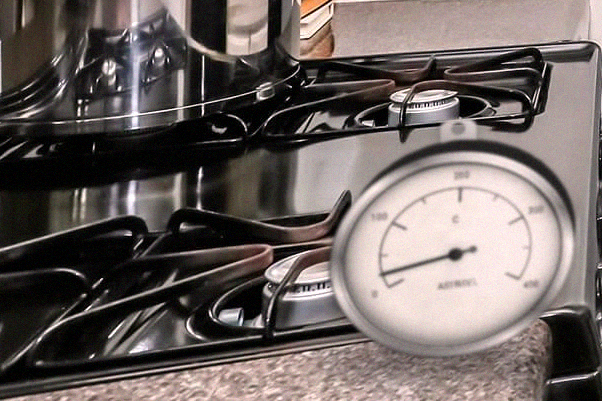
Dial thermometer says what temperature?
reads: 25 °C
